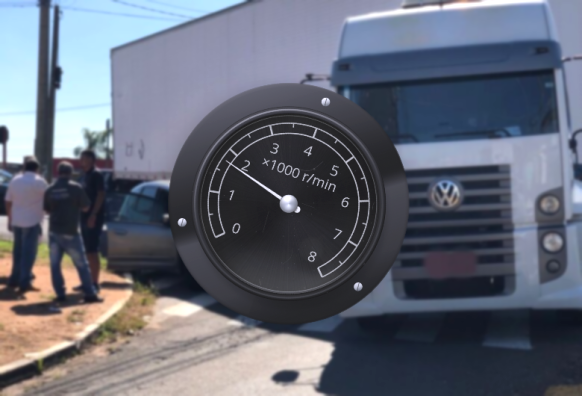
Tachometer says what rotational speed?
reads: 1750 rpm
